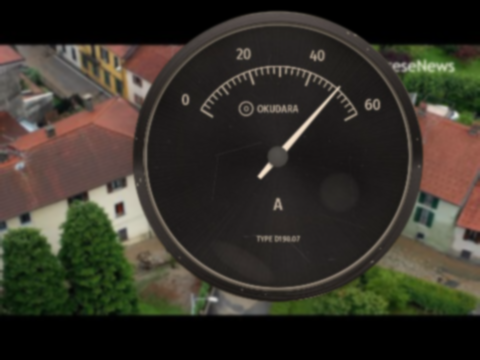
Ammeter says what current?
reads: 50 A
